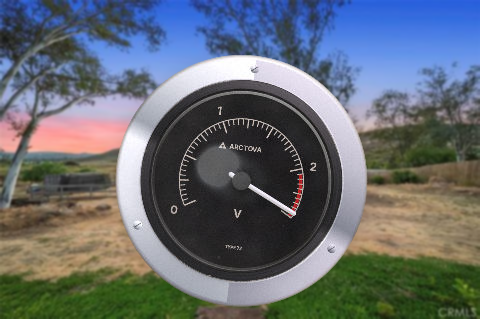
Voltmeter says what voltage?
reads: 2.45 V
